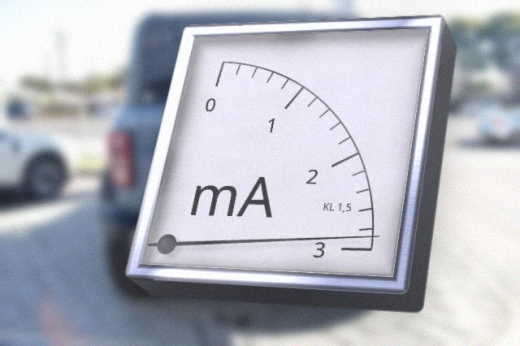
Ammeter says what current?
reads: 2.9 mA
